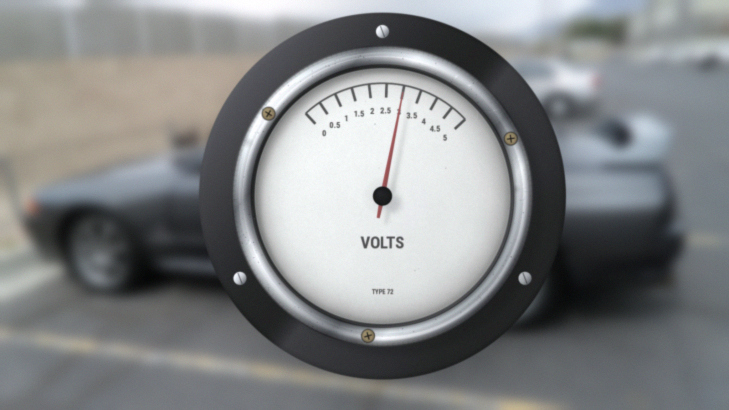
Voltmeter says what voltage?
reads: 3 V
